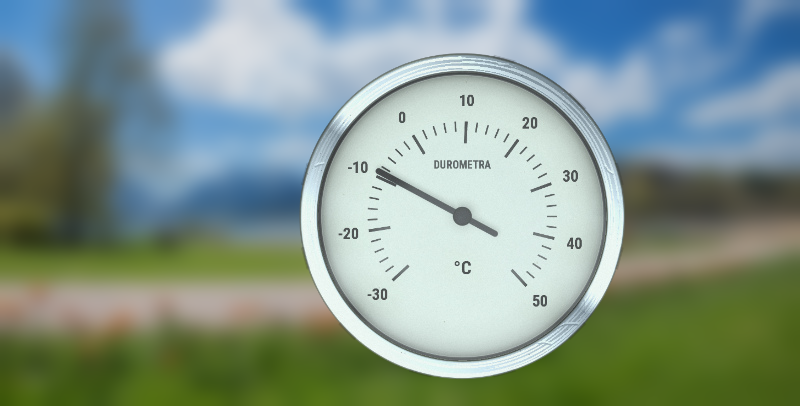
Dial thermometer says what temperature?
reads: -9 °C
